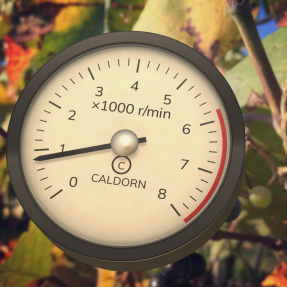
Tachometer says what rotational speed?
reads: 800 rpm
